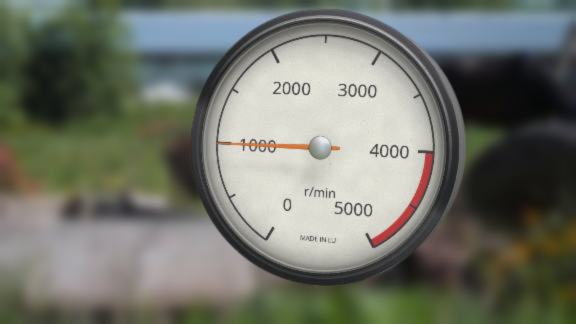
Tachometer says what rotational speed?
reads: 1000 rpm
